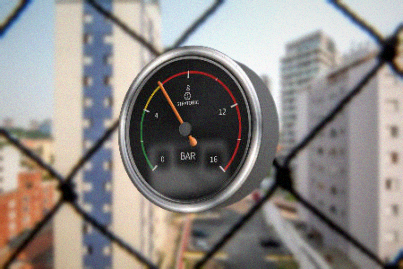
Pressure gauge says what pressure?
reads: 6 bar
